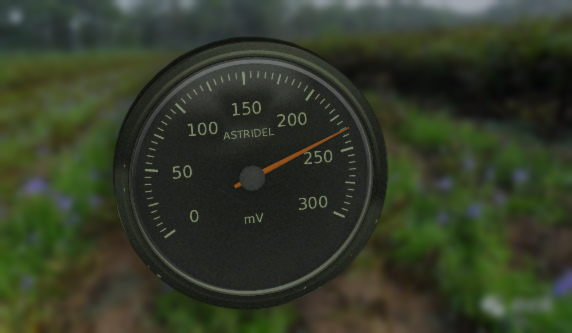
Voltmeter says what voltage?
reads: 235 mV
